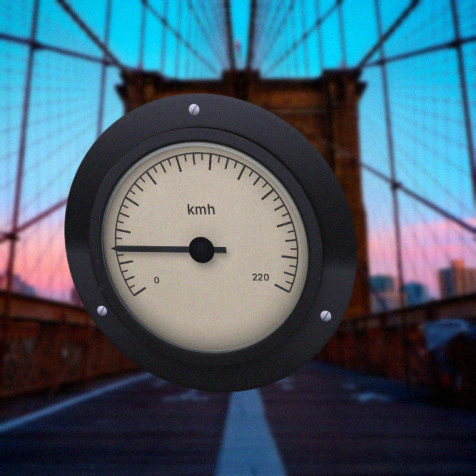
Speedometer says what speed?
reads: 30 km/h
